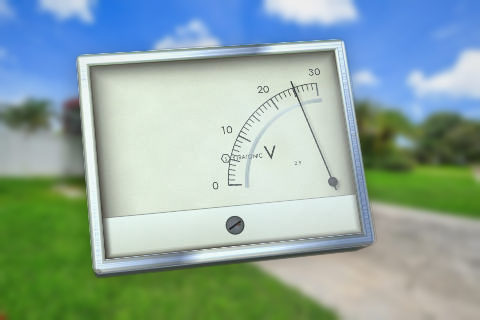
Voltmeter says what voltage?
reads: 25 V
